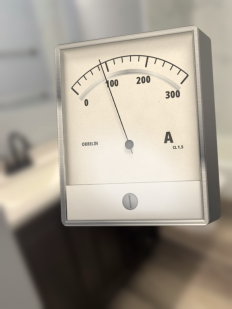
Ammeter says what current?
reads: 90 A
